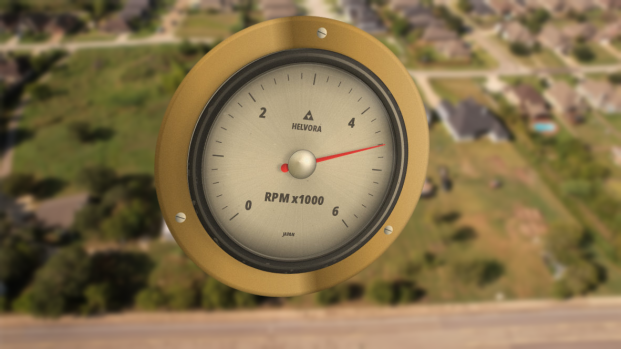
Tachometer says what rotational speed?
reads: 4600 rpm
